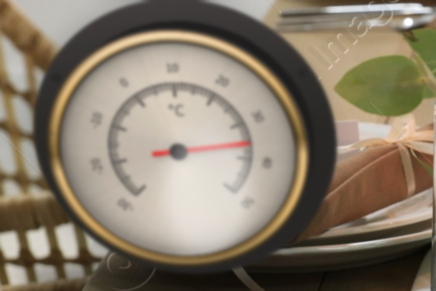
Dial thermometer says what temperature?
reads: 35 °C
